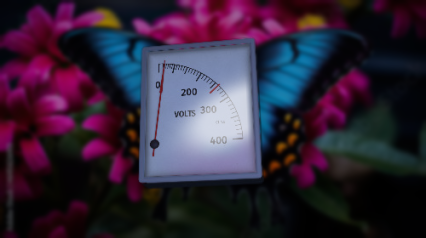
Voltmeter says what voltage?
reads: 50 V
